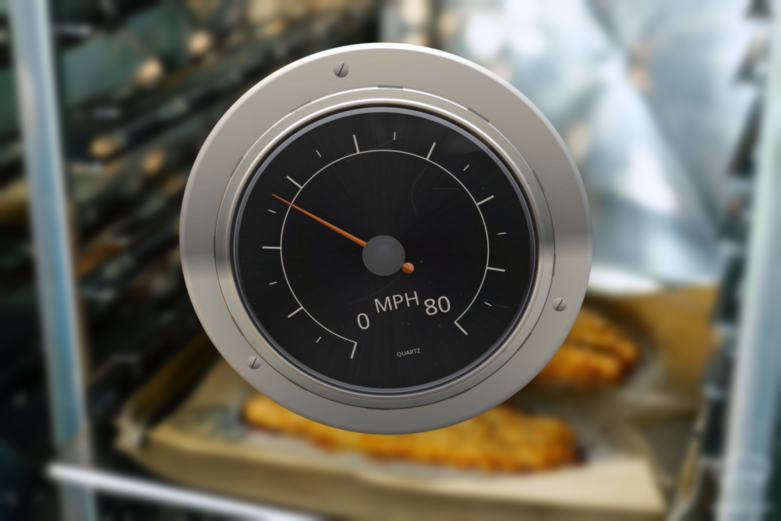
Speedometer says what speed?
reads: 27.5 mph
